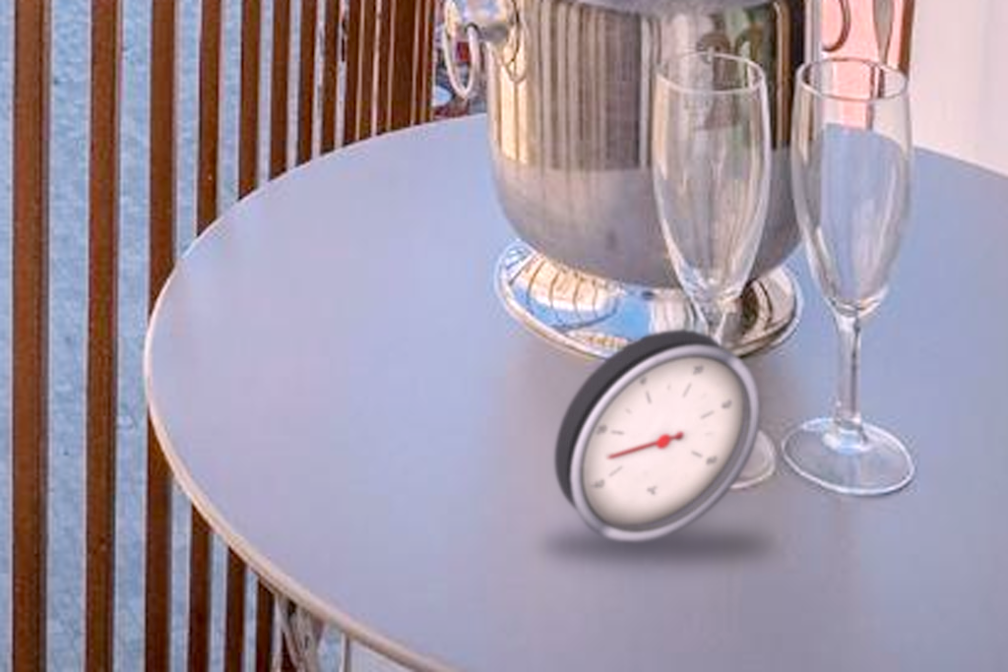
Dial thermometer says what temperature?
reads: -30 °C
